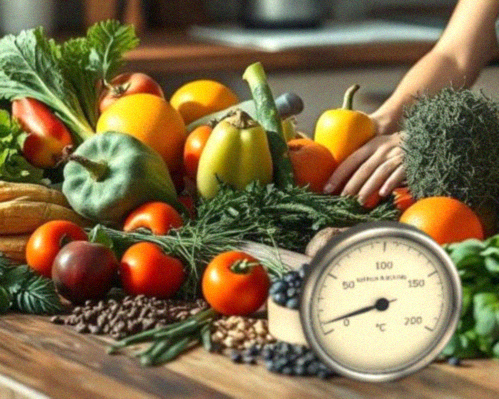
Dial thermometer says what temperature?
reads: 10 °C
